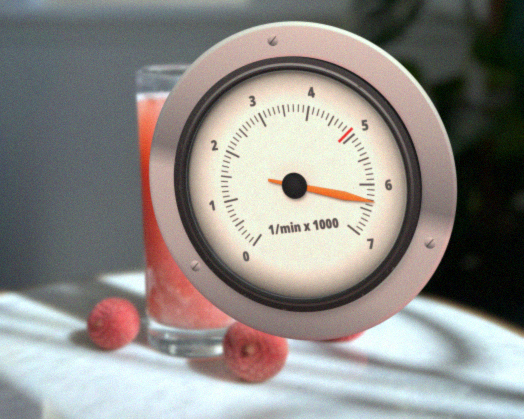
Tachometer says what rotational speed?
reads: 6300 rpm
